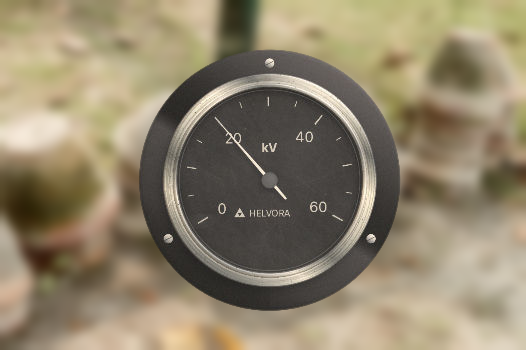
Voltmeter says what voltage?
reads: 20 kV
